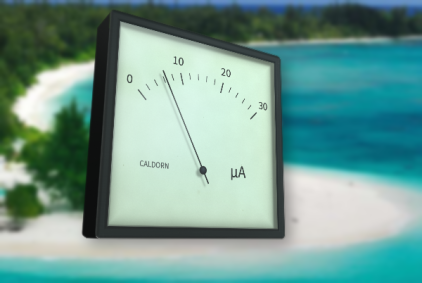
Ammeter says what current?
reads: 6 µA
